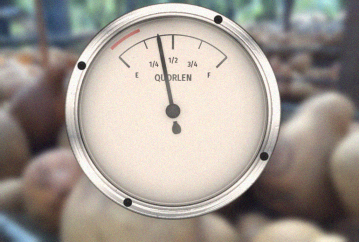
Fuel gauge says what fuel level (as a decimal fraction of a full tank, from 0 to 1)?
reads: 0.375
